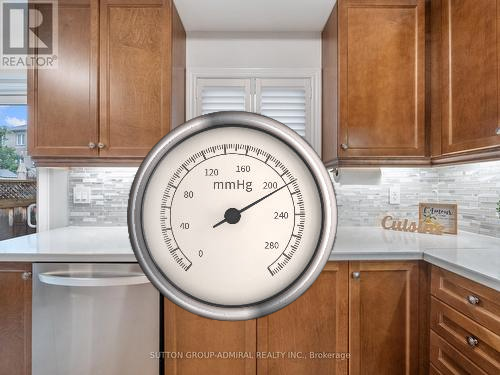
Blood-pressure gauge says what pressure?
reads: 210 mmHg
